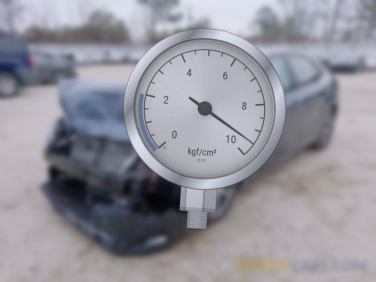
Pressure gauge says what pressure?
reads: 9.5 kg/cm²
